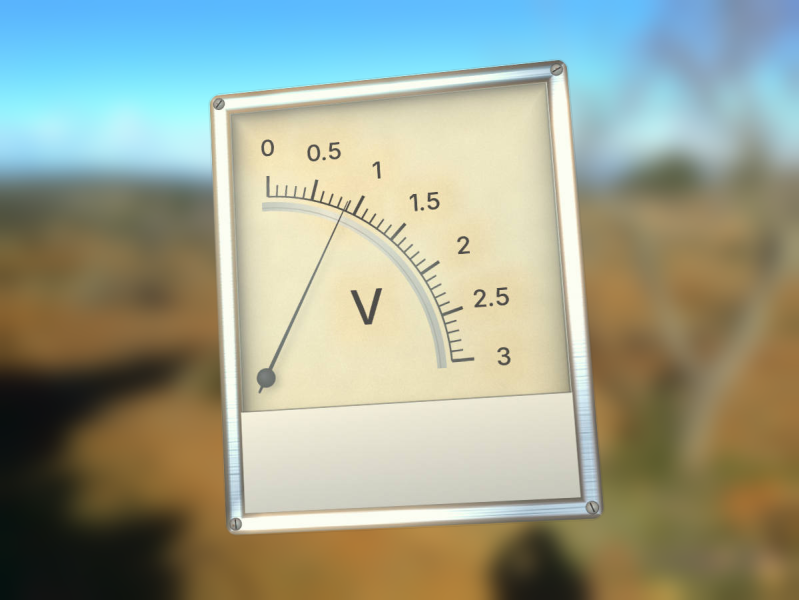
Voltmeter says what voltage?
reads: 0.9 V
